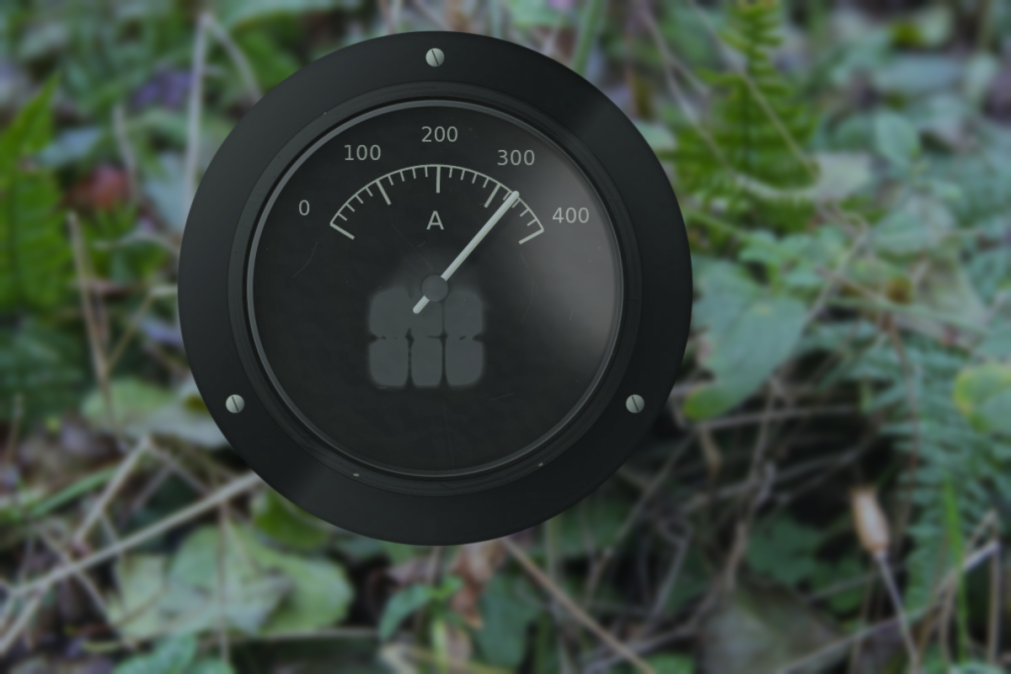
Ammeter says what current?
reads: 330 A
